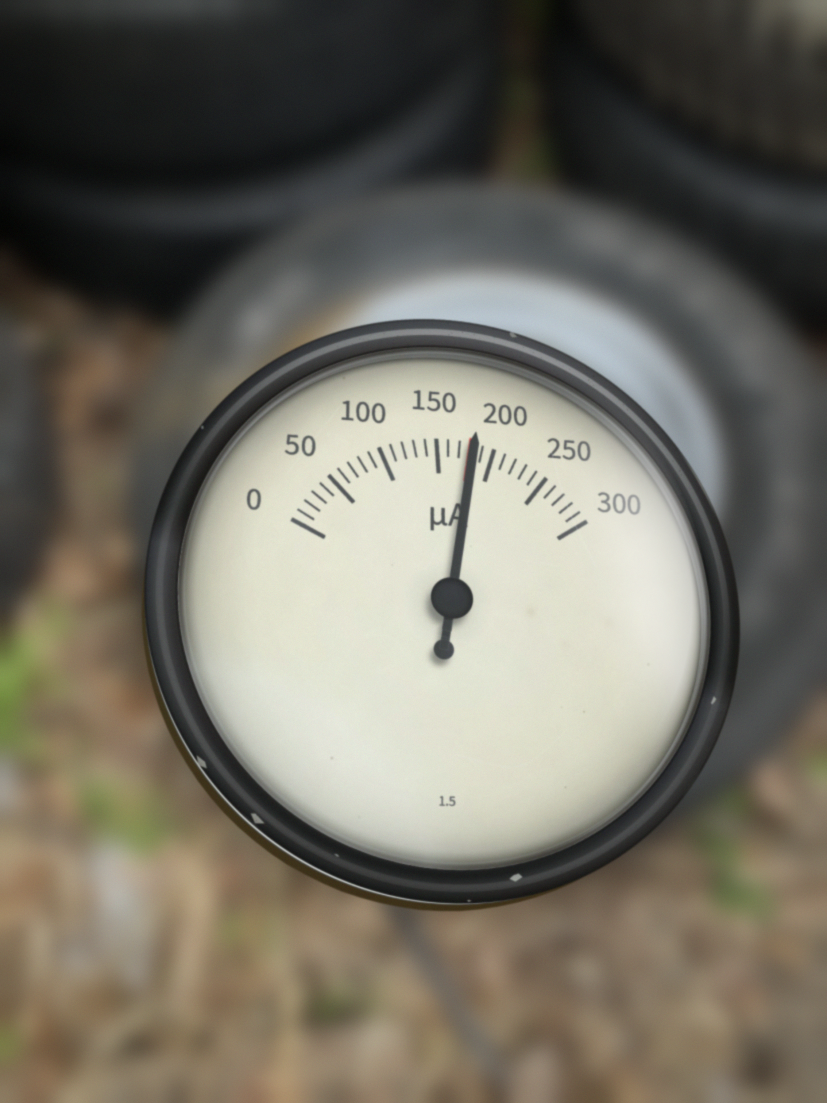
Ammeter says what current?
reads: 180 µA
